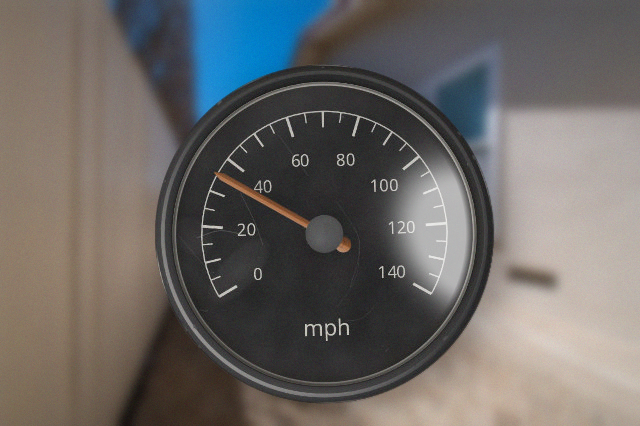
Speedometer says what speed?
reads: 35 mph
